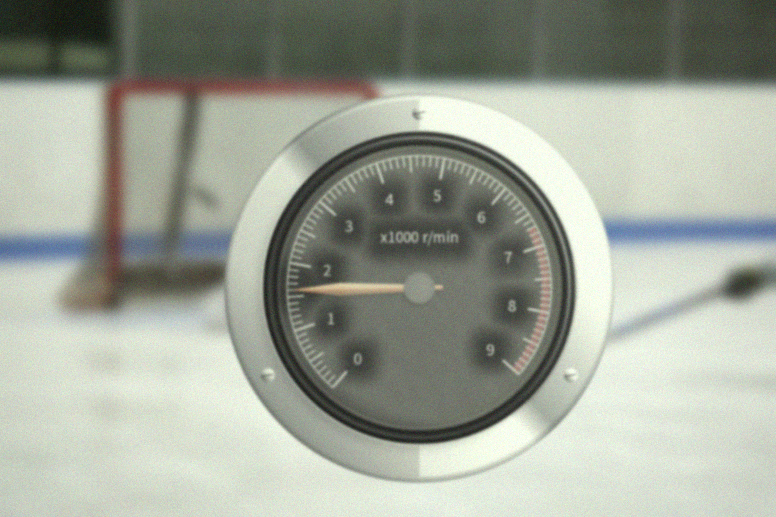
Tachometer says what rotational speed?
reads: 1600 rpm
